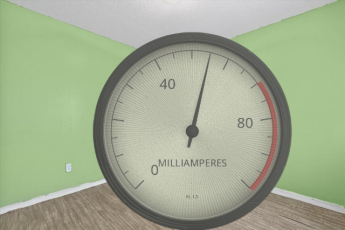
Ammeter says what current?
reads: 55 mA
